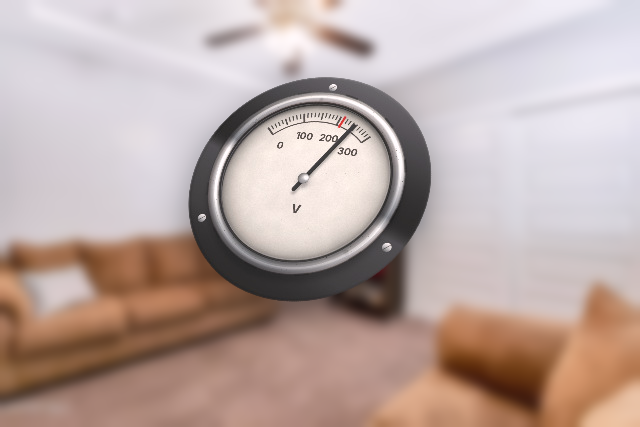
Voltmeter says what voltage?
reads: 250 V
